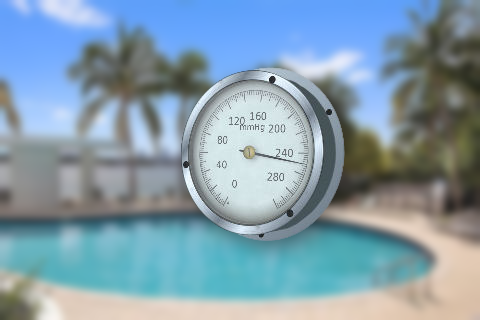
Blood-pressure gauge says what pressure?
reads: 250 mmHg
